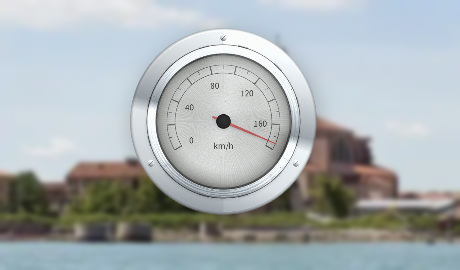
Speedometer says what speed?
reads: 175 km/h
